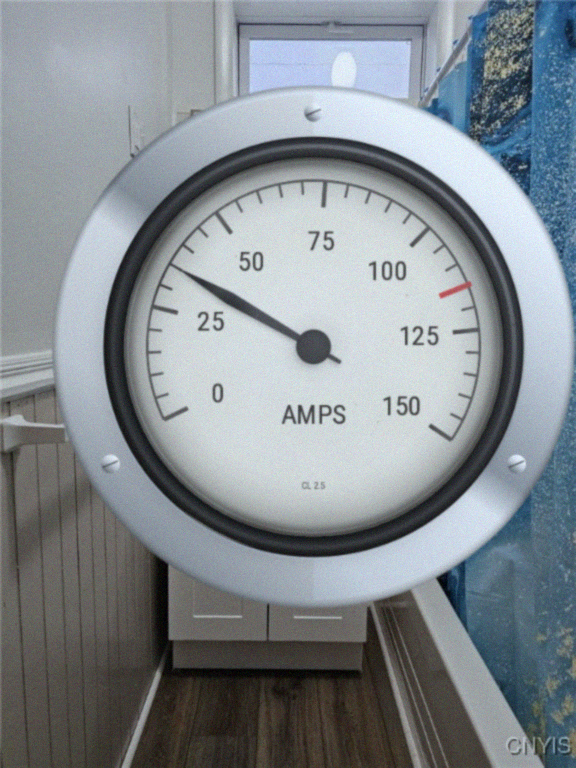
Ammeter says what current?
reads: 35 A
